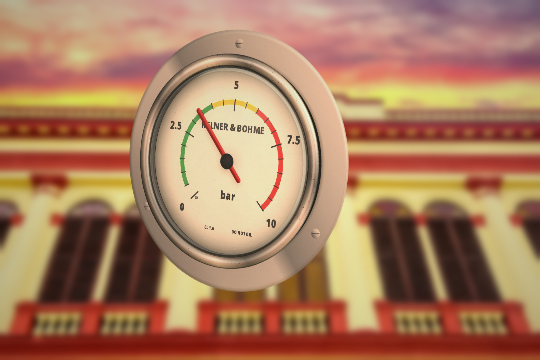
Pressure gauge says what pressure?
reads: 3.5 bar
